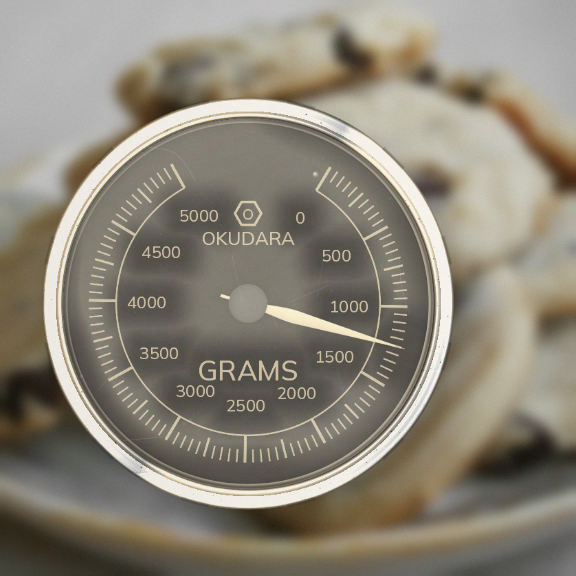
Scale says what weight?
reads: 1250 g
